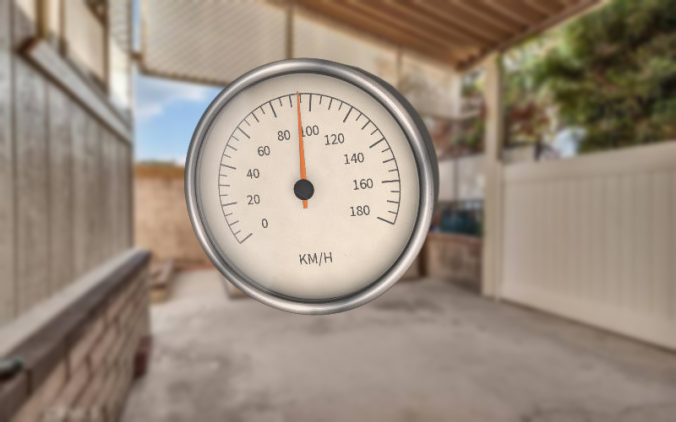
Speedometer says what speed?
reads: 95 km/h
